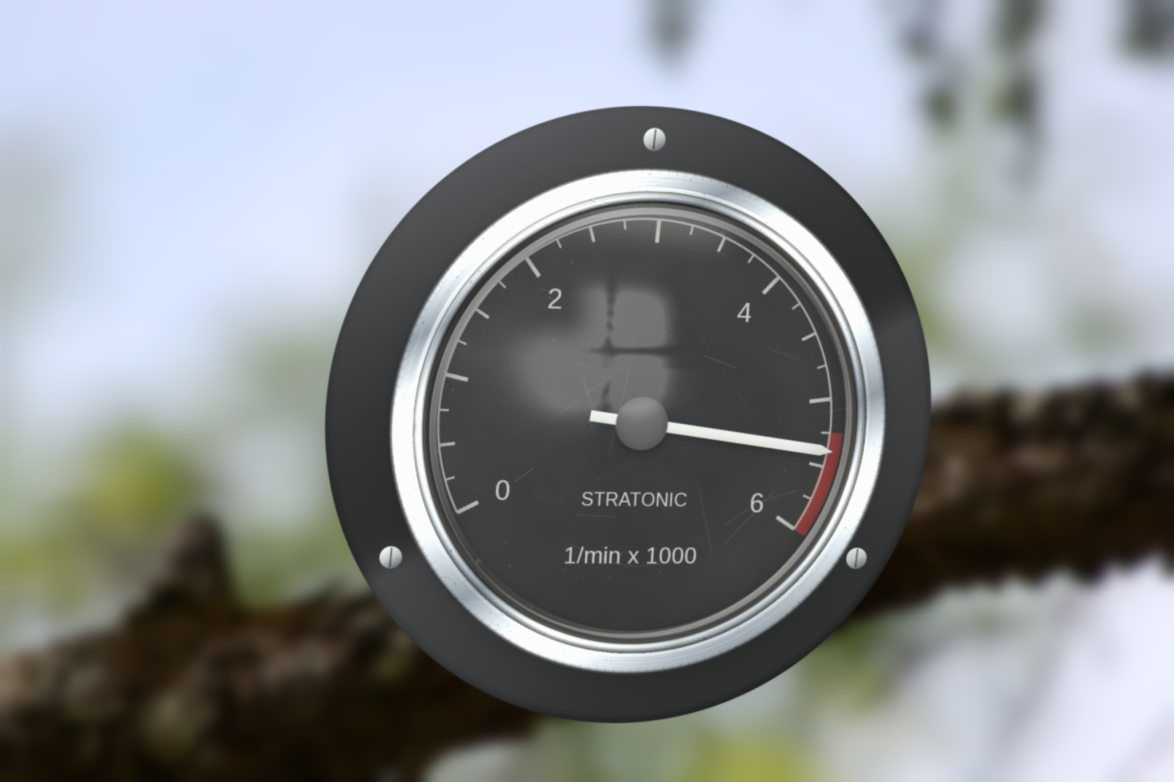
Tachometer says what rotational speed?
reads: 5375 rpm
